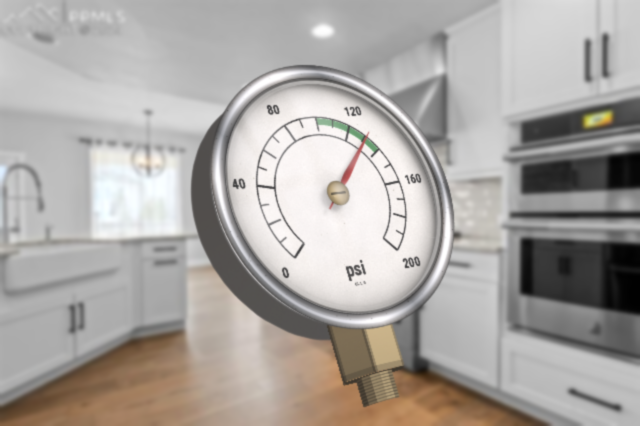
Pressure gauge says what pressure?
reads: 130 psi
